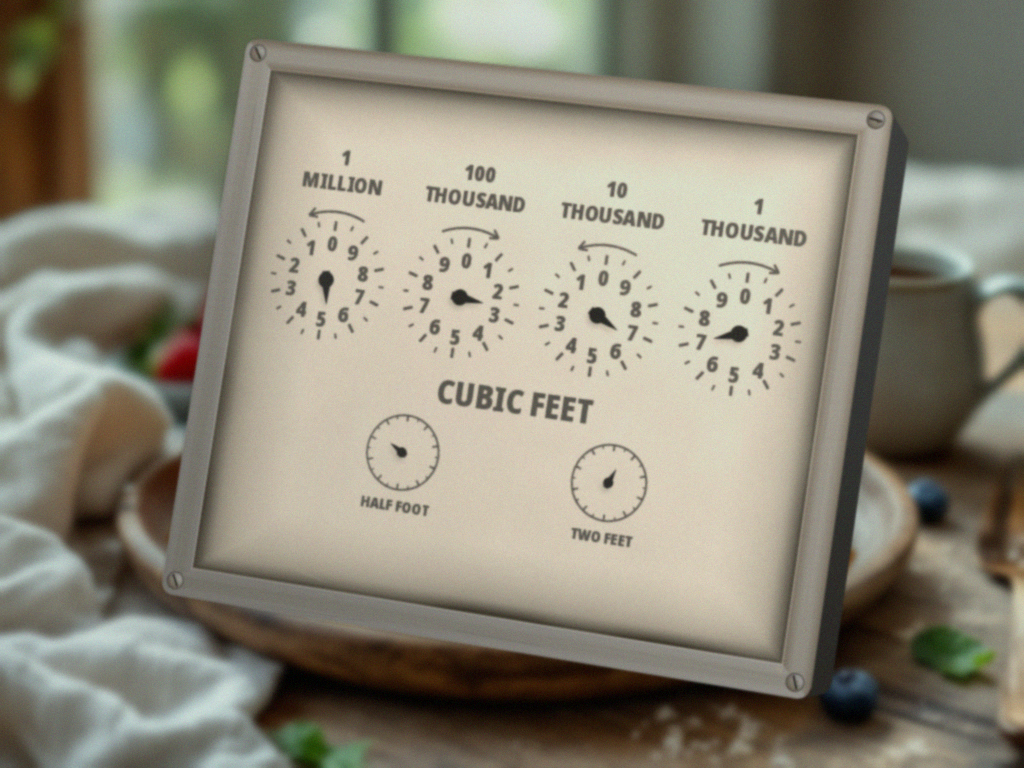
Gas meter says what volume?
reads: 526700 ft³
